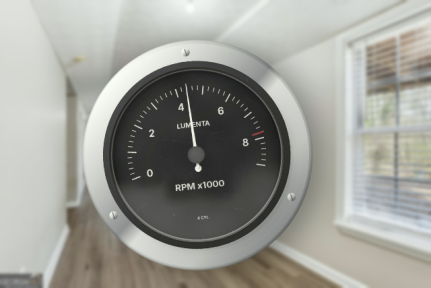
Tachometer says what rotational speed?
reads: 4400 rpm
